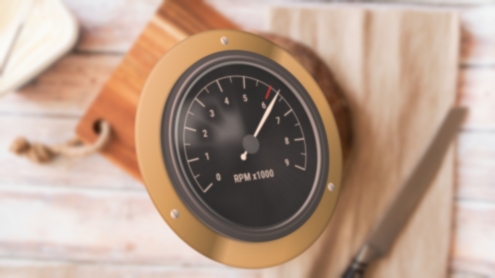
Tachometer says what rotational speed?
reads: 6250 rpm
